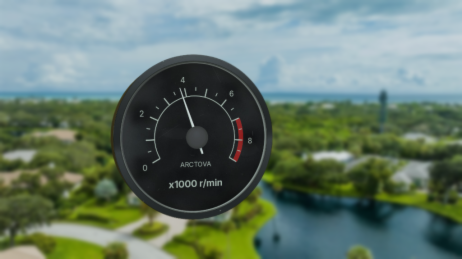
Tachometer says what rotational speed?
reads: 3750 rpm
